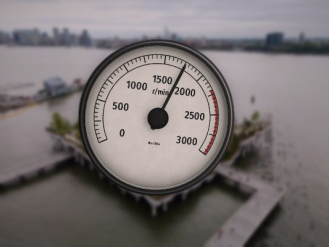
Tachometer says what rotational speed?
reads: 1750 rpm
